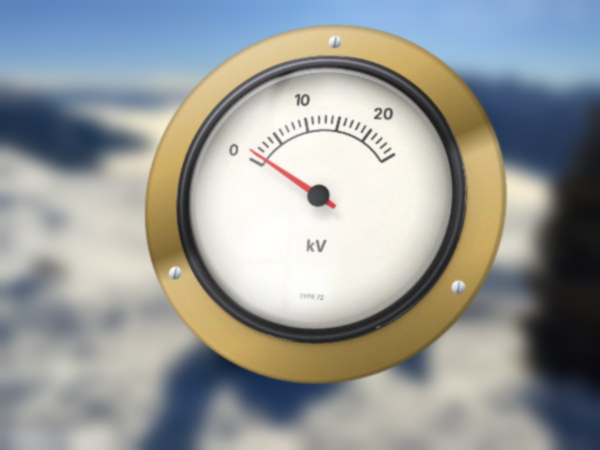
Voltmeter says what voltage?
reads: 1 kV
